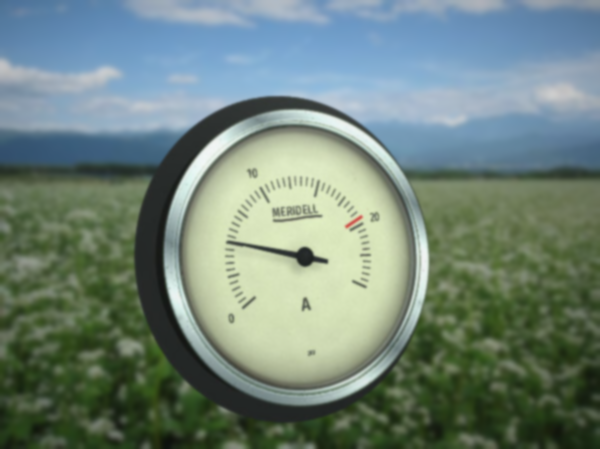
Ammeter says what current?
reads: 5 A
